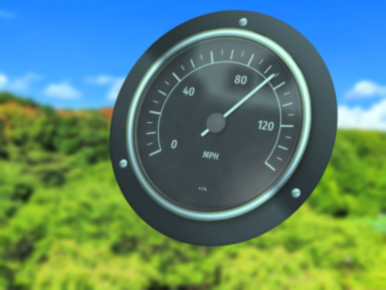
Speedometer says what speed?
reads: 95 mph
